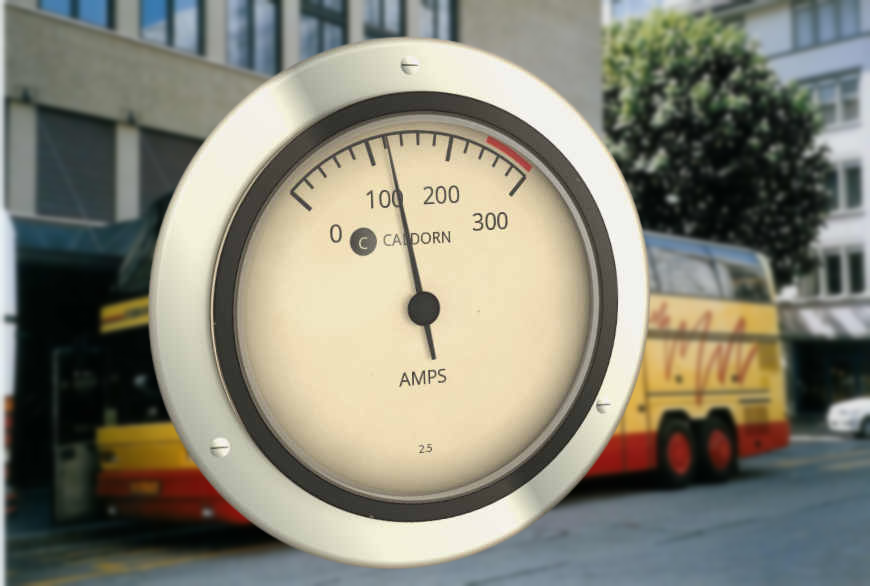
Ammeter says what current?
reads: 120 A
